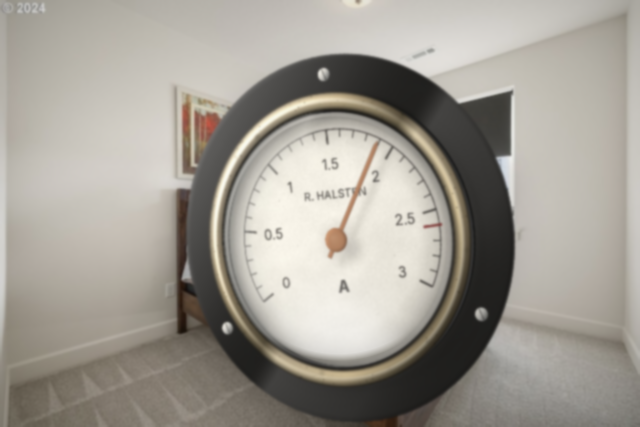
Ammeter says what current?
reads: 1.9 A
